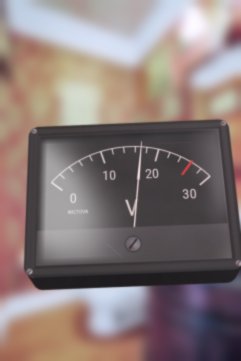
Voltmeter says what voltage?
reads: 17 V
